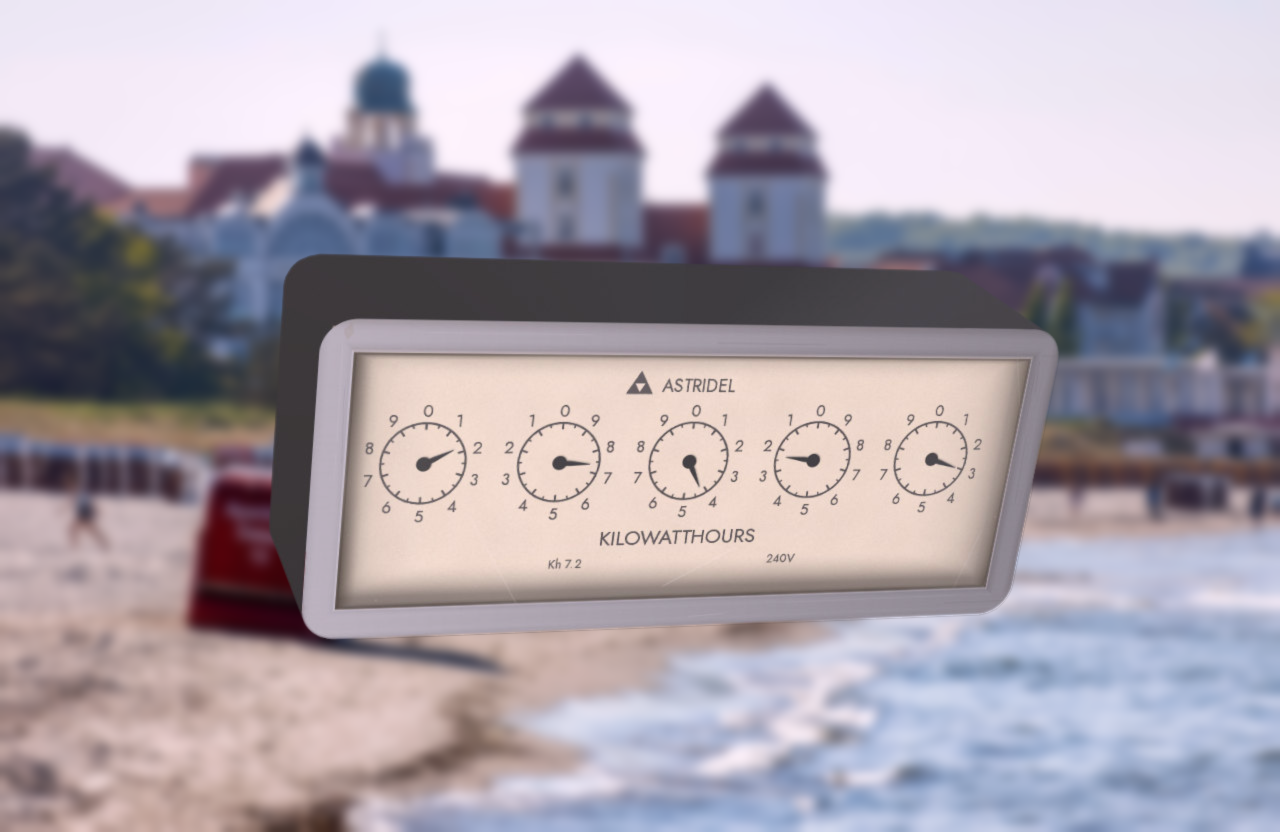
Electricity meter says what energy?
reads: 17423 kWh
